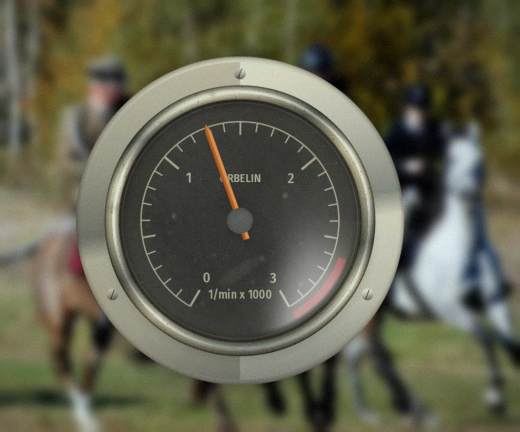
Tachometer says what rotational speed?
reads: 1300 rpm
